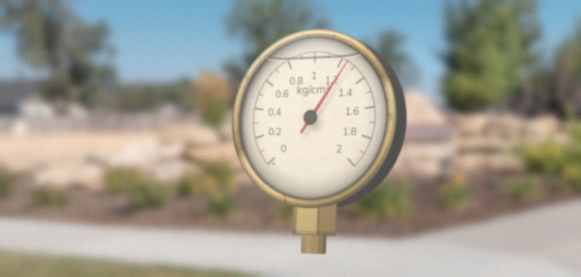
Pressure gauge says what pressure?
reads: 1.25 kg/cm²
